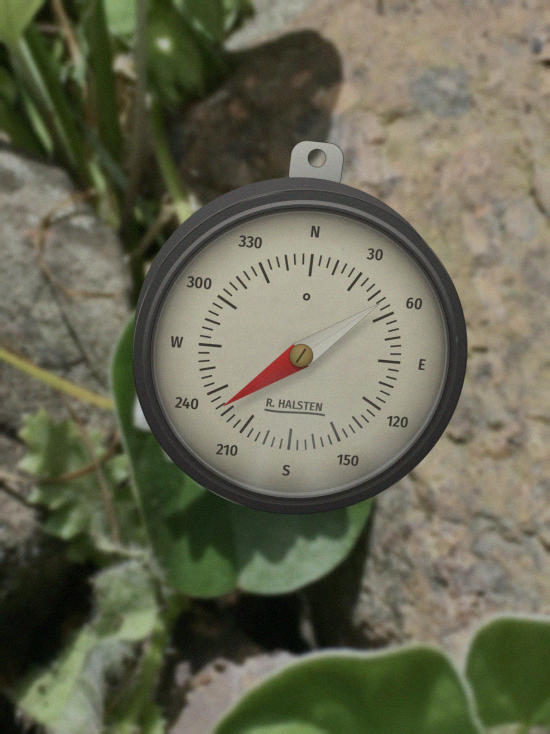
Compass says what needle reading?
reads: 230 °
